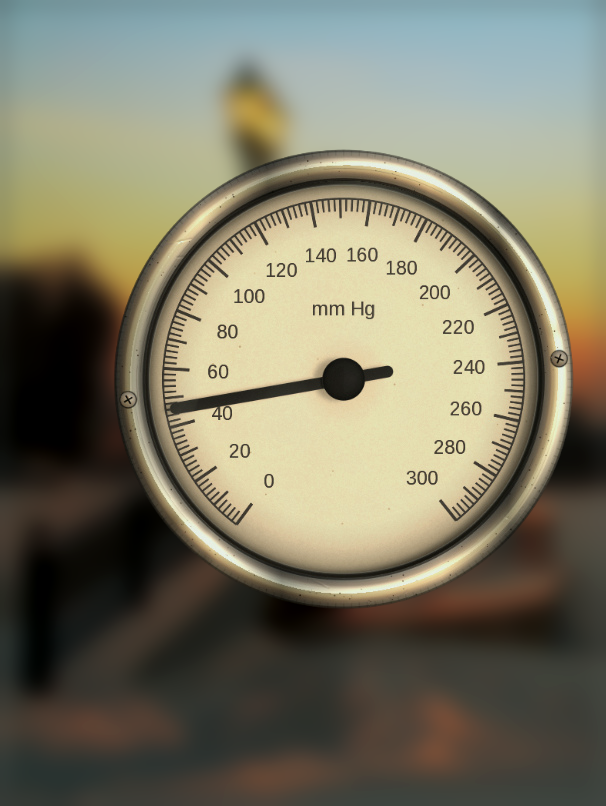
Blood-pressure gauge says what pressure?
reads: 46 mmHg
